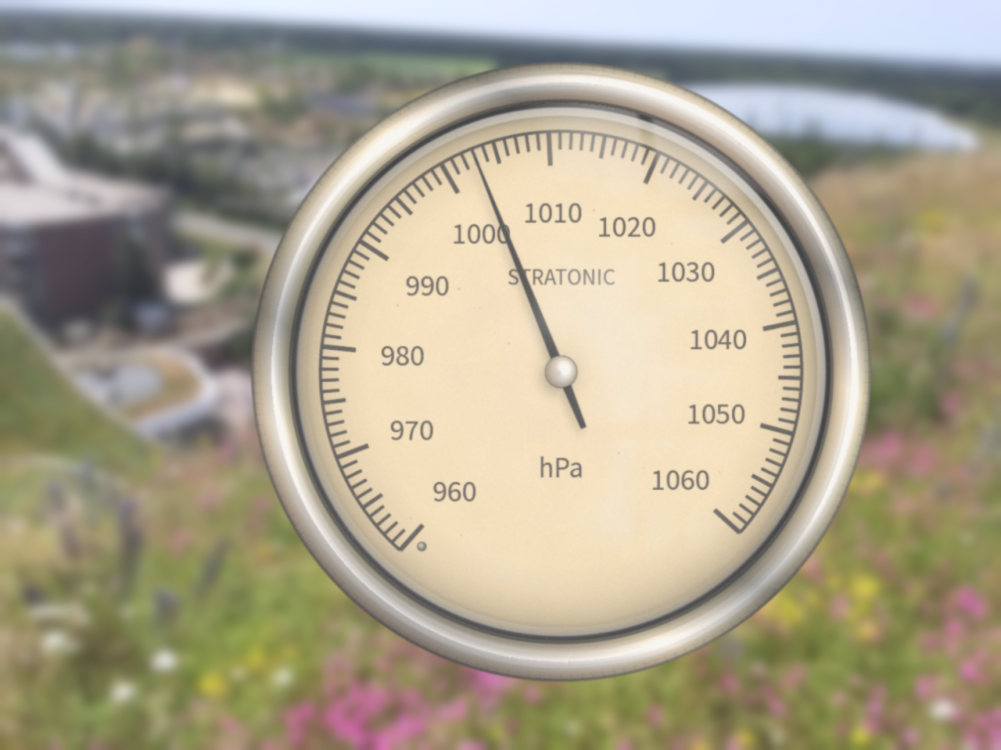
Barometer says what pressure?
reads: 1003 hPa
